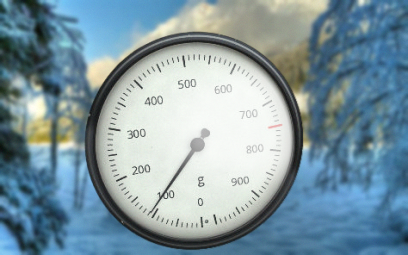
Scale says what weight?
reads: 110 g
